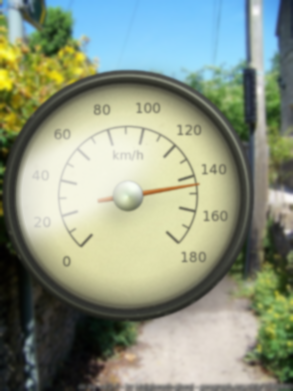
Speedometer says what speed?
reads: 145 km/h
